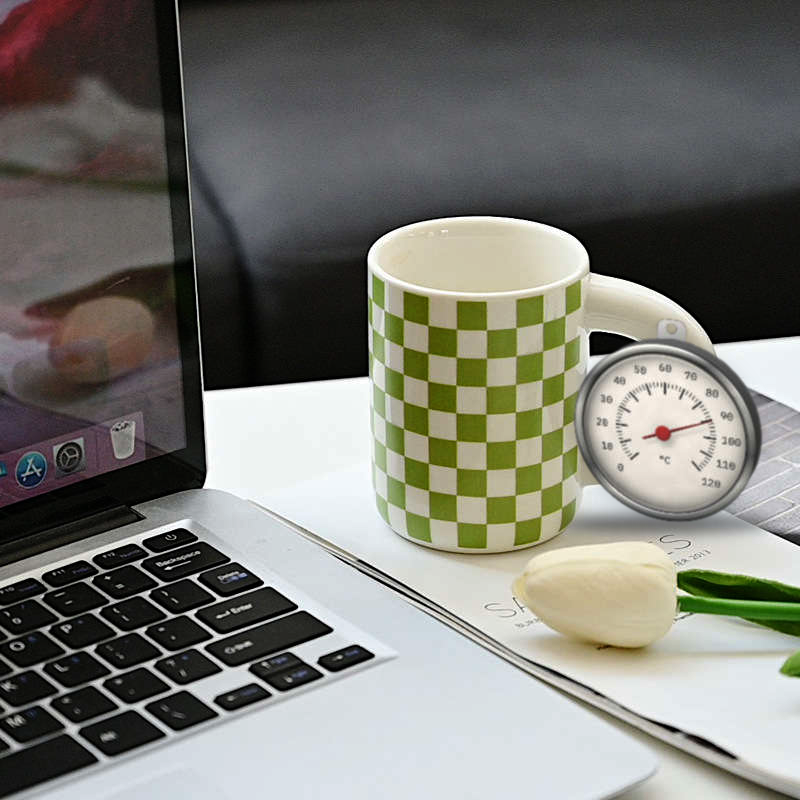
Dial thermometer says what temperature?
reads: 90 °C
